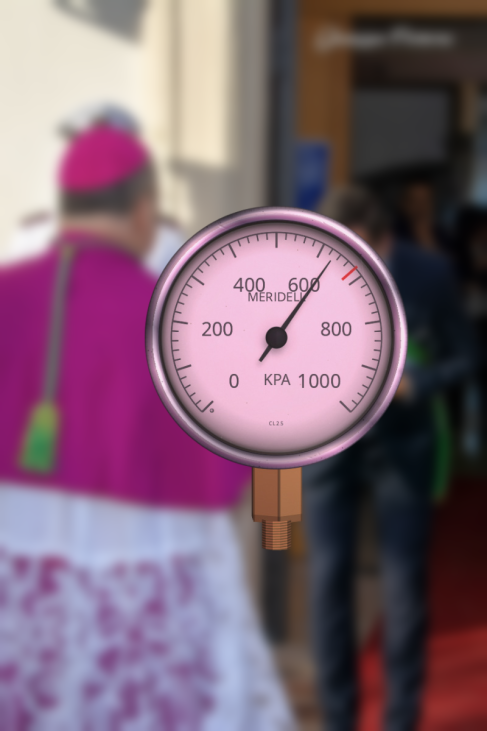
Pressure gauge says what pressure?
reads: 630 kPa
